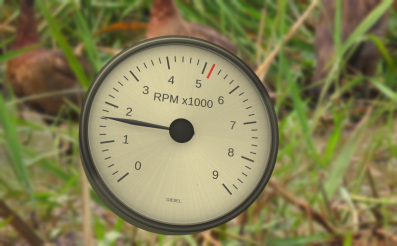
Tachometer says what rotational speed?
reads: 1600 rpm
